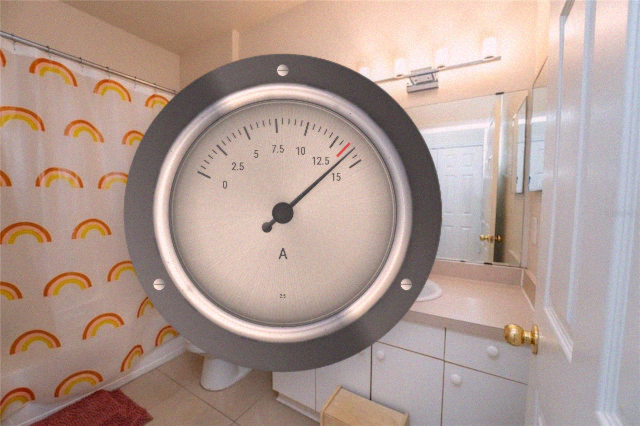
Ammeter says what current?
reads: 14 A
